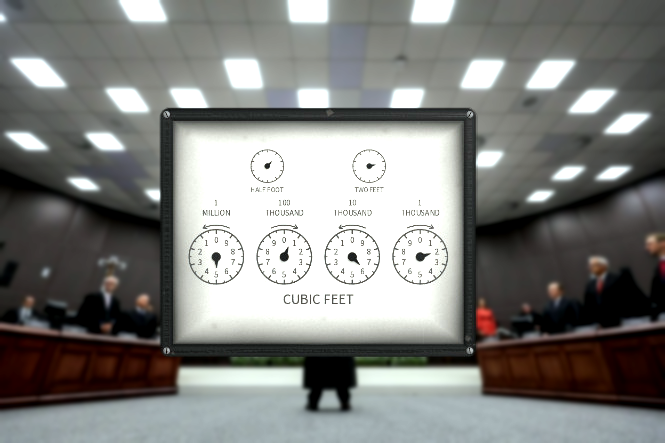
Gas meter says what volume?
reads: 506200 ft³
